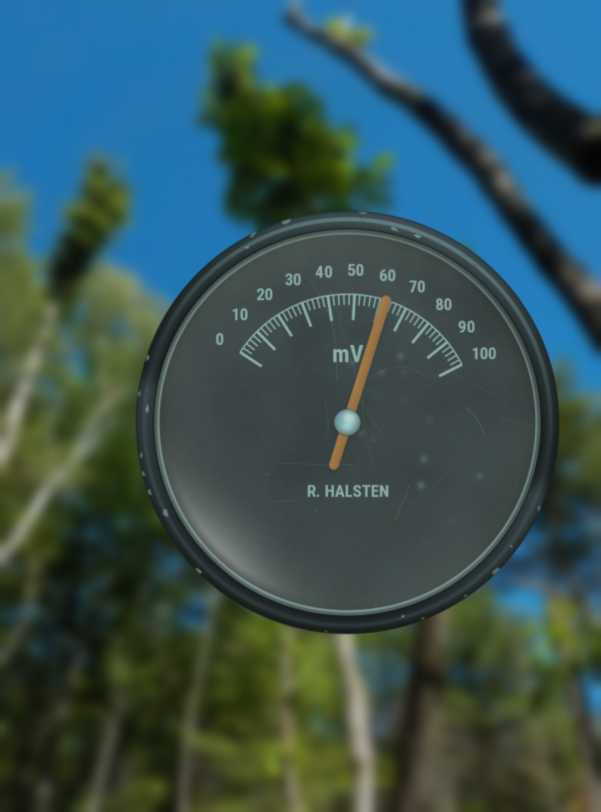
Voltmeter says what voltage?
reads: 62 mV
